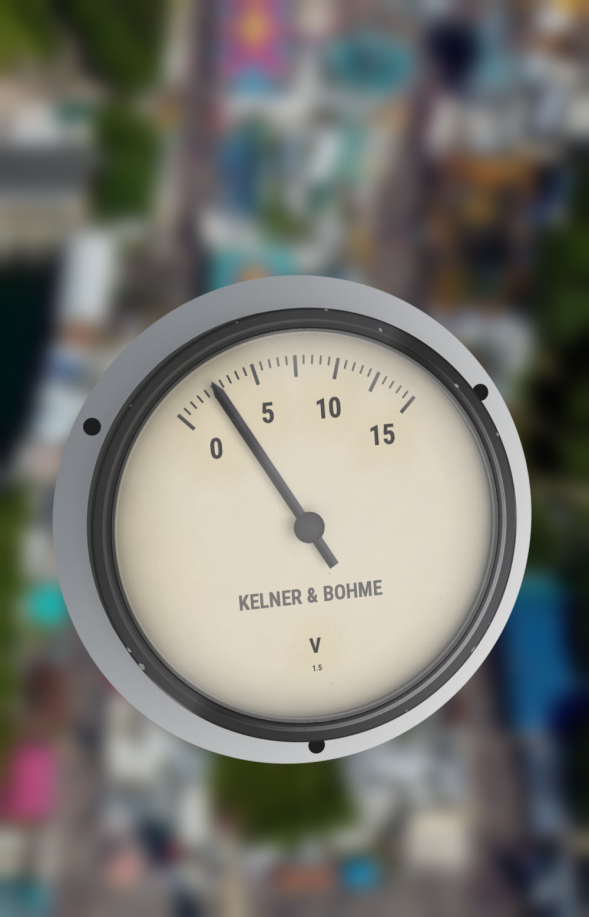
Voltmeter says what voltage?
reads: 2.5 V
